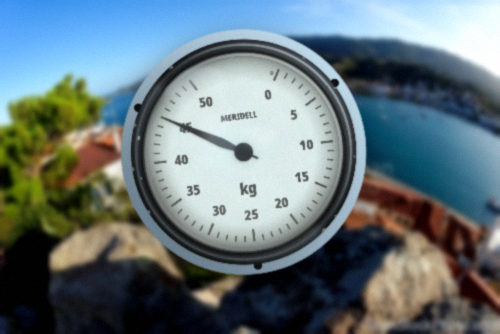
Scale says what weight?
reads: 45 kg
